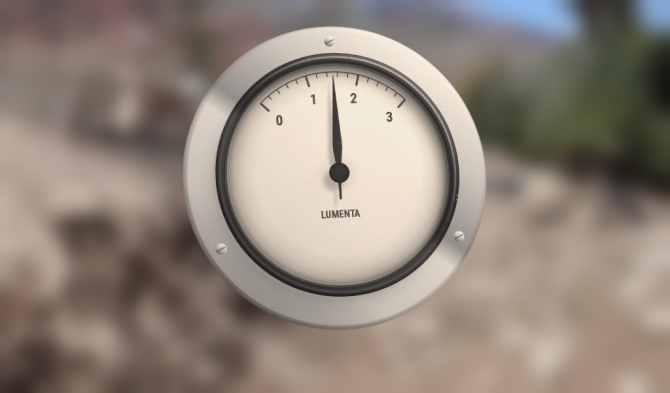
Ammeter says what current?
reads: 1.5 A
